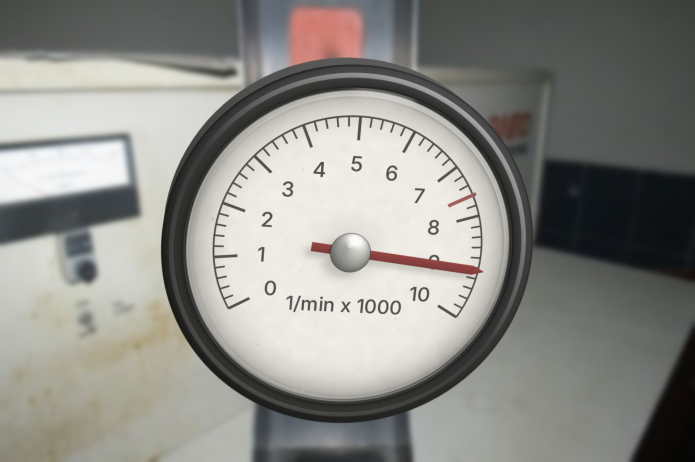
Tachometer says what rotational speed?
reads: 9000 rpm
